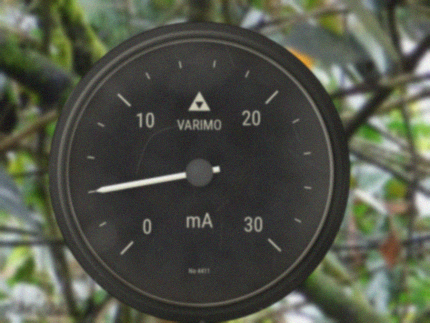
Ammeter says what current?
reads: 4 mA
